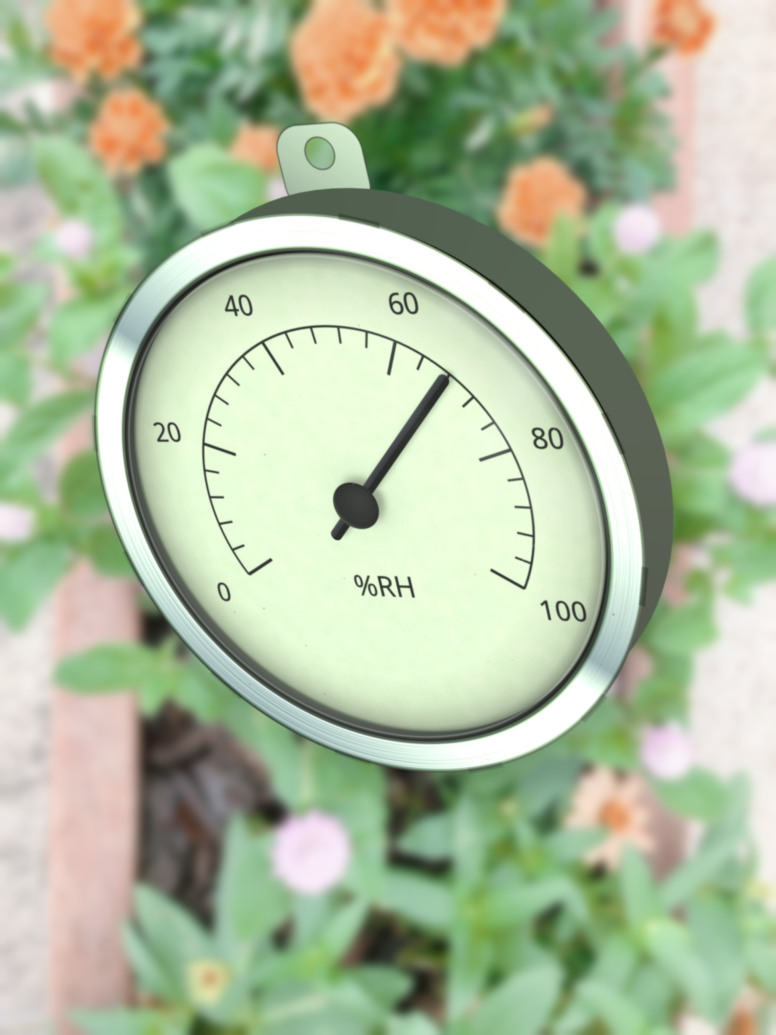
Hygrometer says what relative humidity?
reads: 68 %
